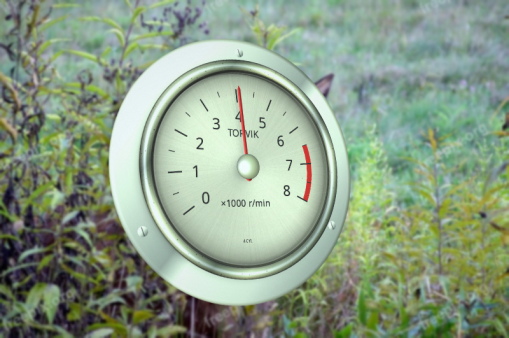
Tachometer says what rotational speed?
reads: 4000 rpm
